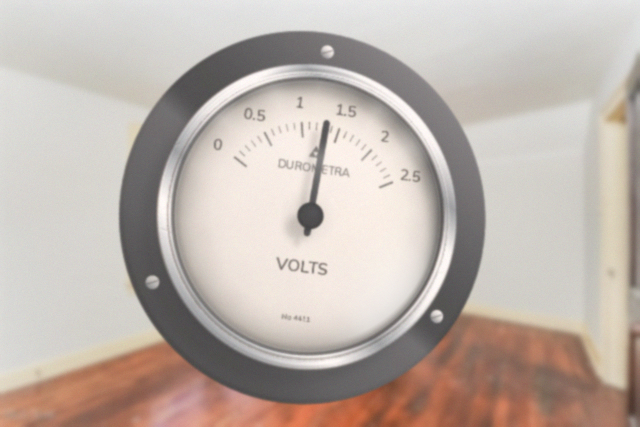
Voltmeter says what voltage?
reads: 1.3 V
